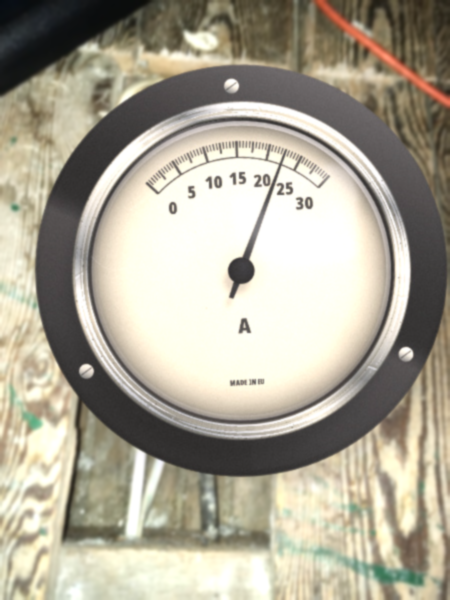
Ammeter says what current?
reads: 22.5 A
